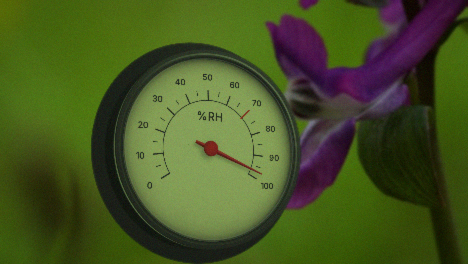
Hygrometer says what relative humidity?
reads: 97.5 %
